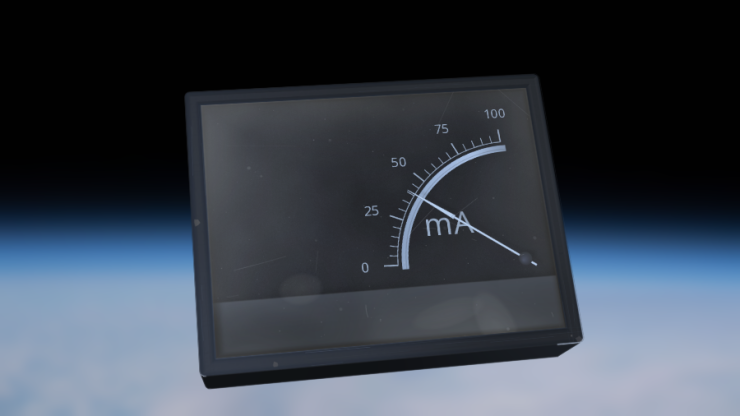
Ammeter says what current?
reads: 40 mA
